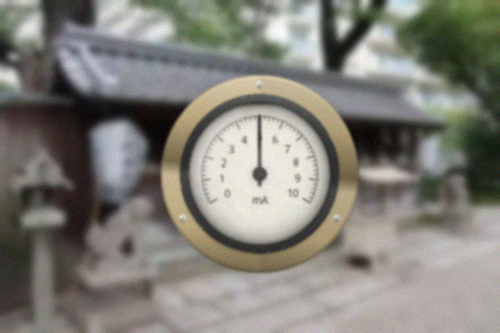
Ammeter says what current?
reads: 5 mA
